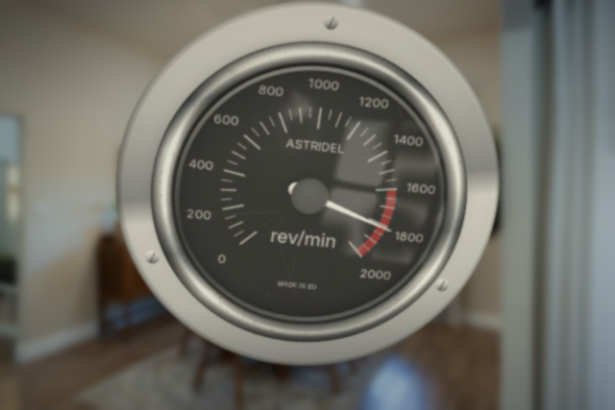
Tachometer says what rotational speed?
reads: 1800 rpm
